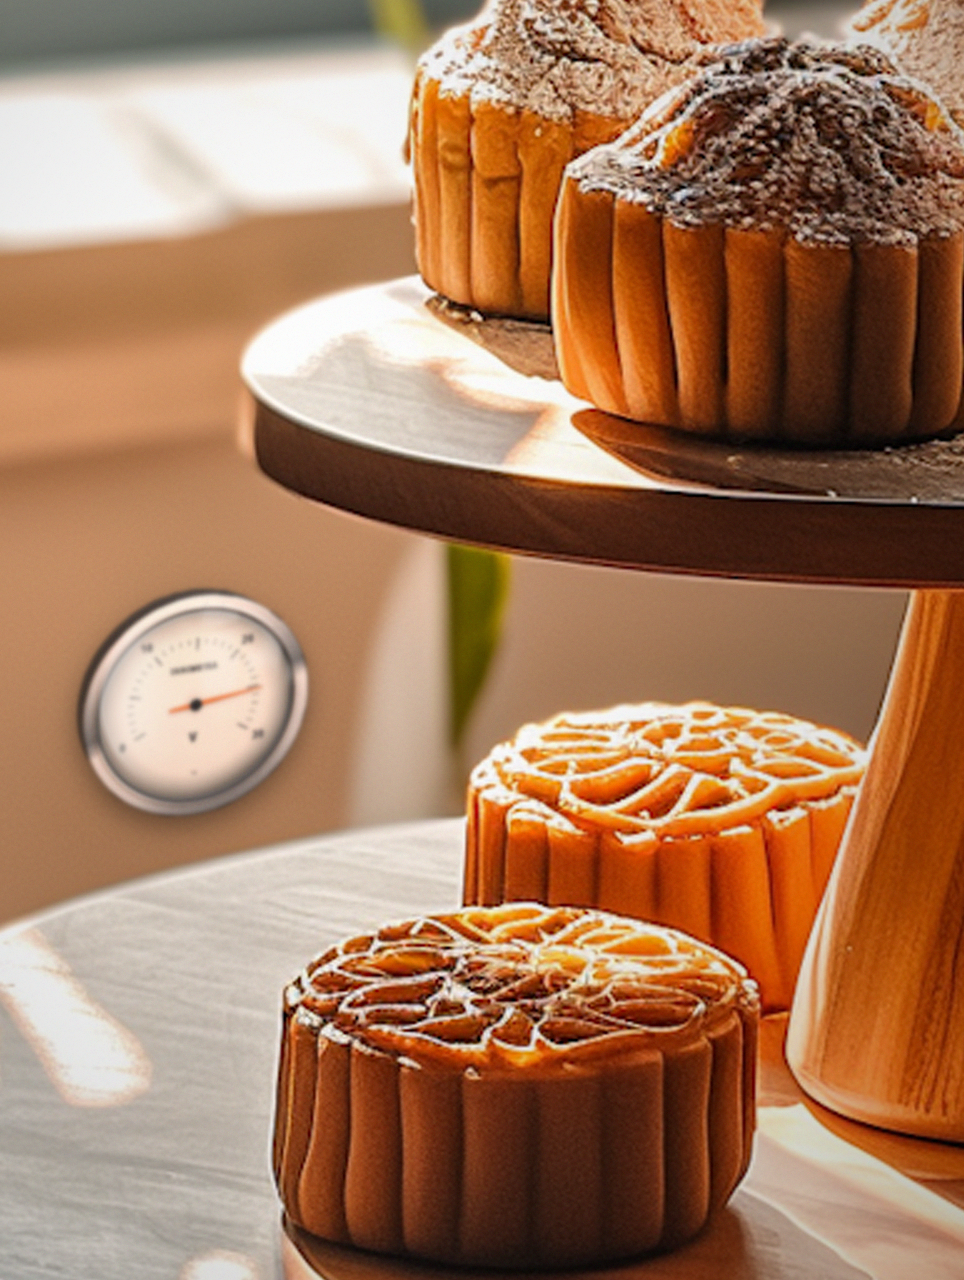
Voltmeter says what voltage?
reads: 25 V
